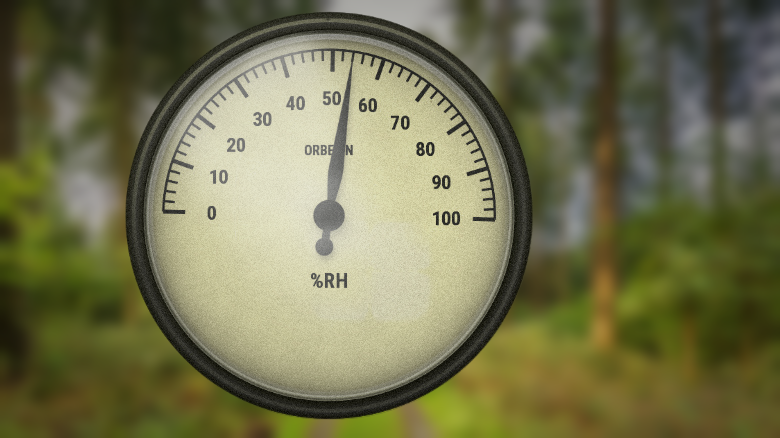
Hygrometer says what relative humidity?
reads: 54 %
